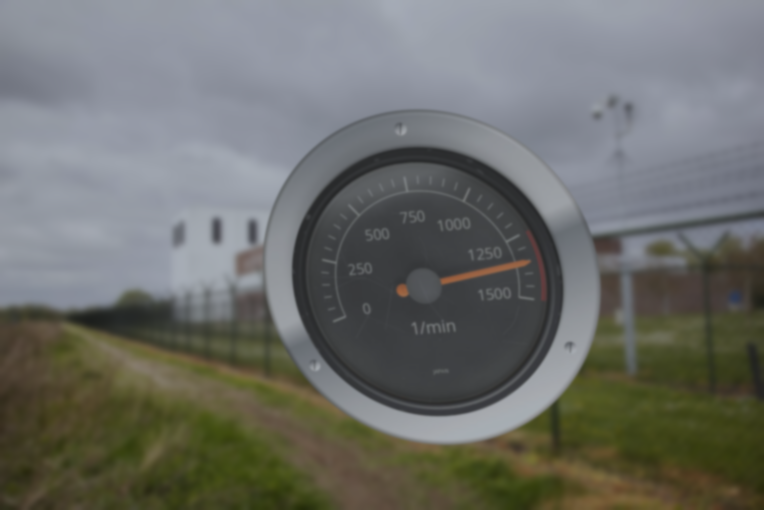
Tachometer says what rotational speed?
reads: 1350 rpm
